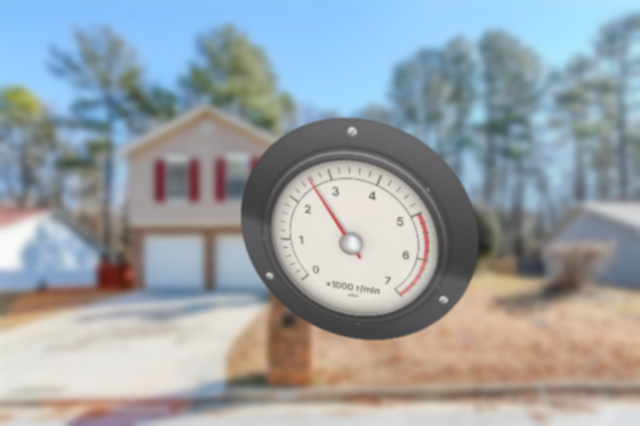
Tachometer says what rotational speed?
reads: 2600 rpm
